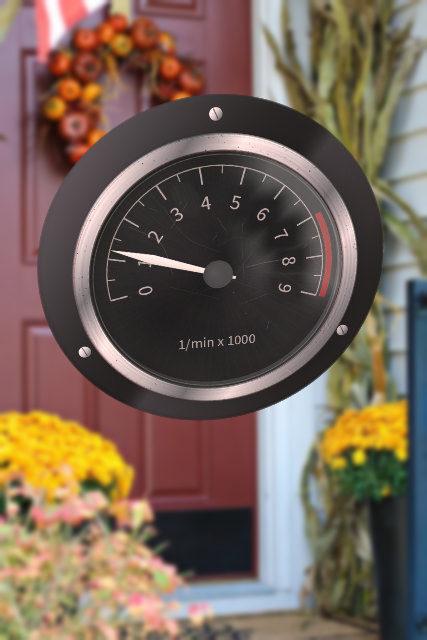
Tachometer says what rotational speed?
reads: 1250 rpm
